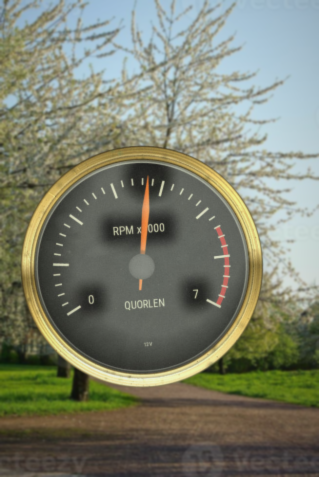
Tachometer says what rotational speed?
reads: 3700 rpm
